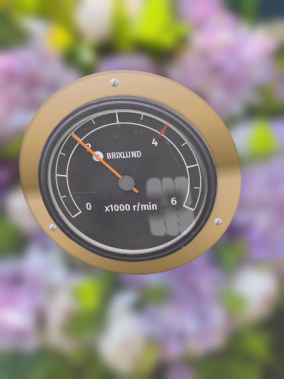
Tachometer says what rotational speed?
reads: 2000 rpm
